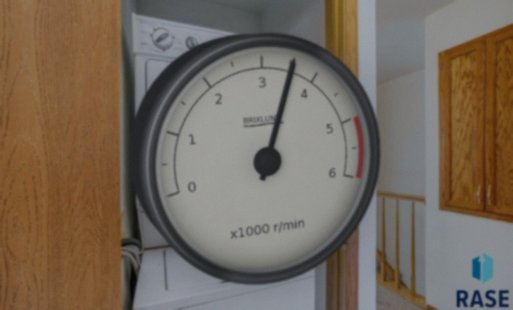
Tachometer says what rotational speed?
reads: 3500 rpm
